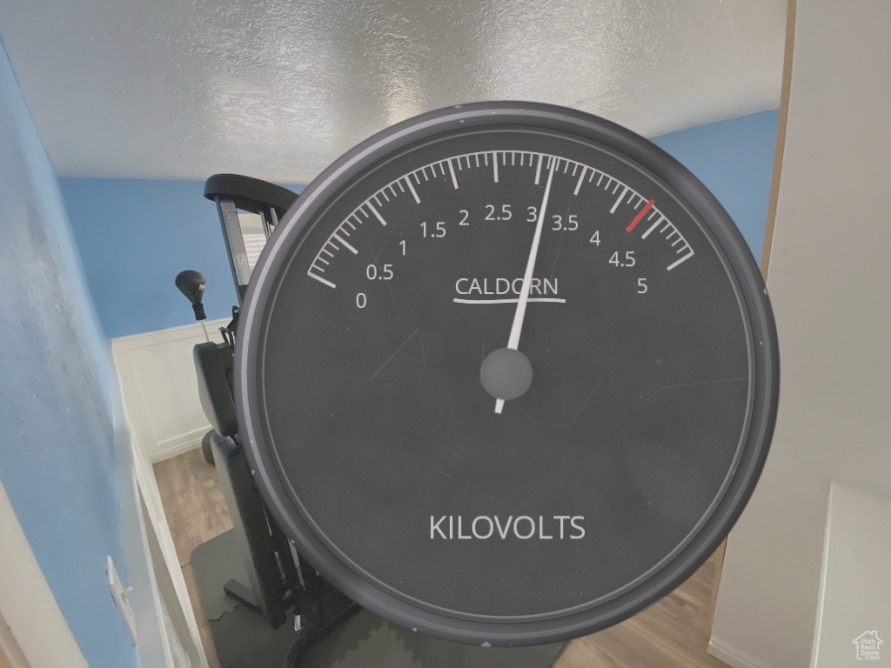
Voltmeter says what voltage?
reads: 3.15 kV
